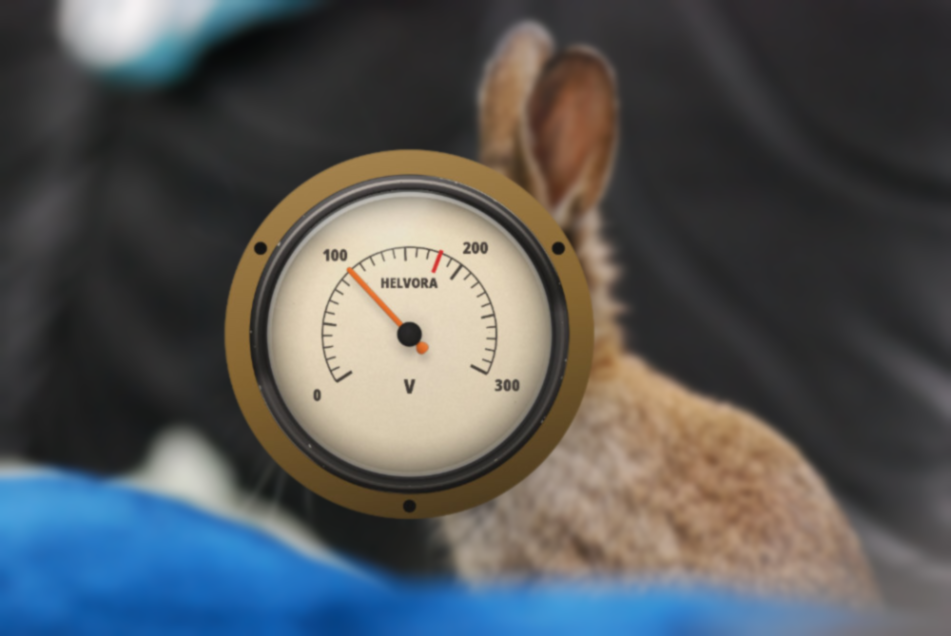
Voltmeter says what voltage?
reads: 100 V
